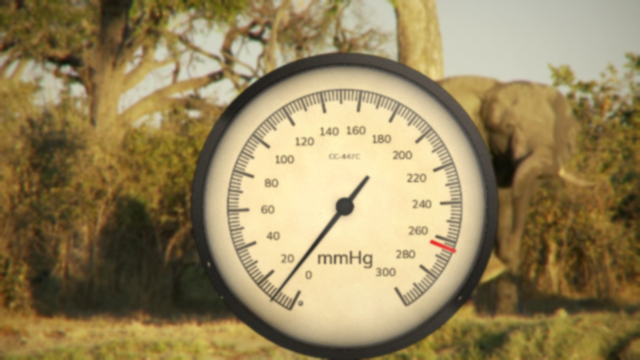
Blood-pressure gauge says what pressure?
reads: 10 mmHg
